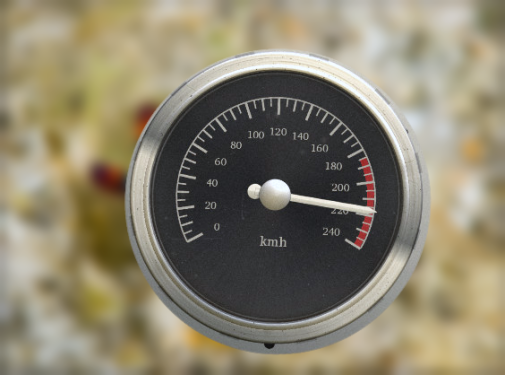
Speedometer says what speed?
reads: 217.5 km/h
